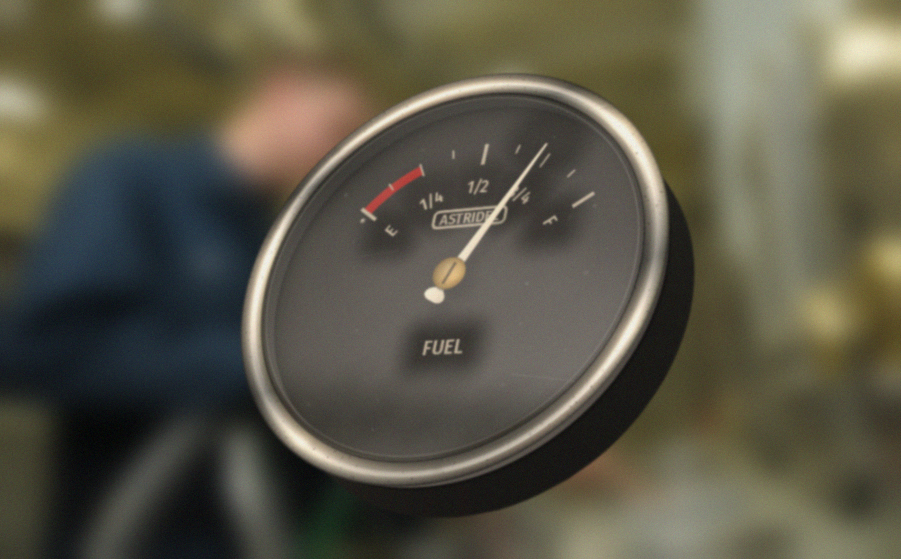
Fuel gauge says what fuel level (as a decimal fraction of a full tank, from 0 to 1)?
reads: 0.75
